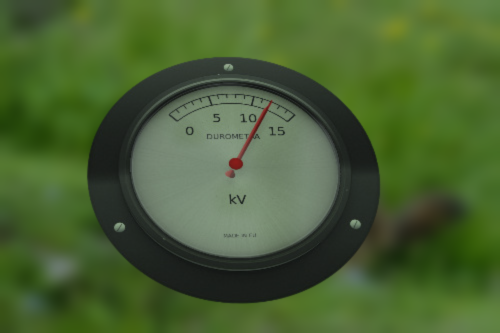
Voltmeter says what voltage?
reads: 12 kV
